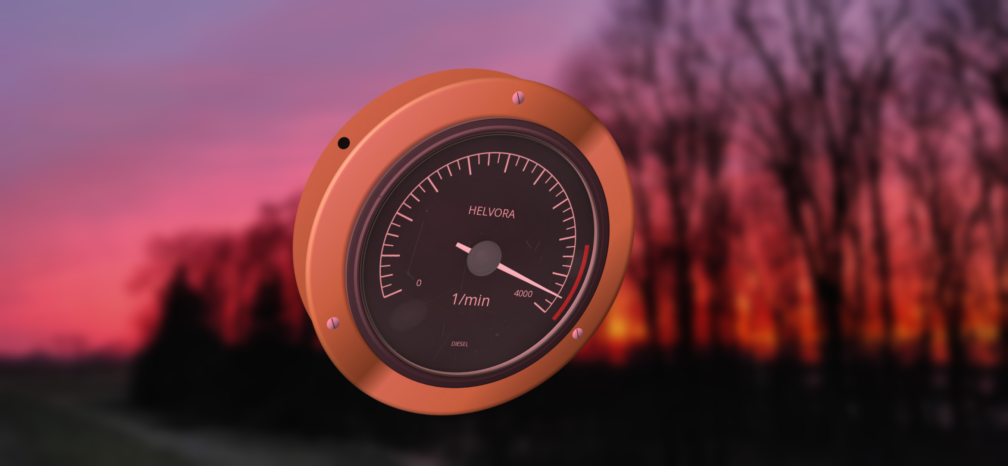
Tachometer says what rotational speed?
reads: 3800 rpm
